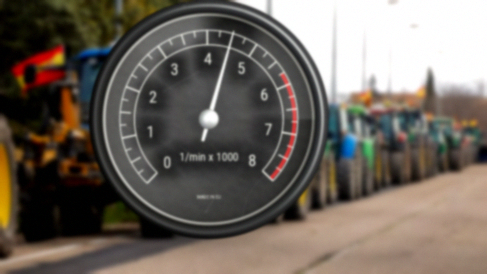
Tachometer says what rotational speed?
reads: 4500 rpm
